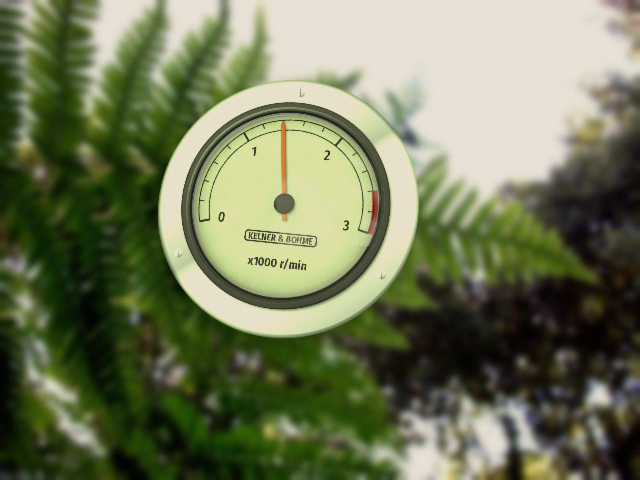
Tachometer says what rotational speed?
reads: 1400 rpm
